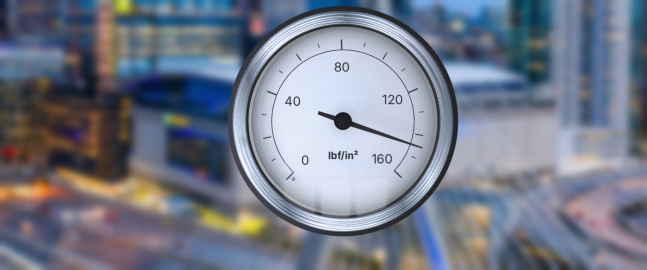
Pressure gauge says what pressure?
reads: 145 psi
